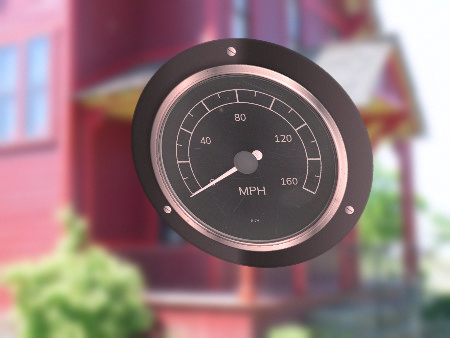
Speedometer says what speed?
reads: 0 mph
